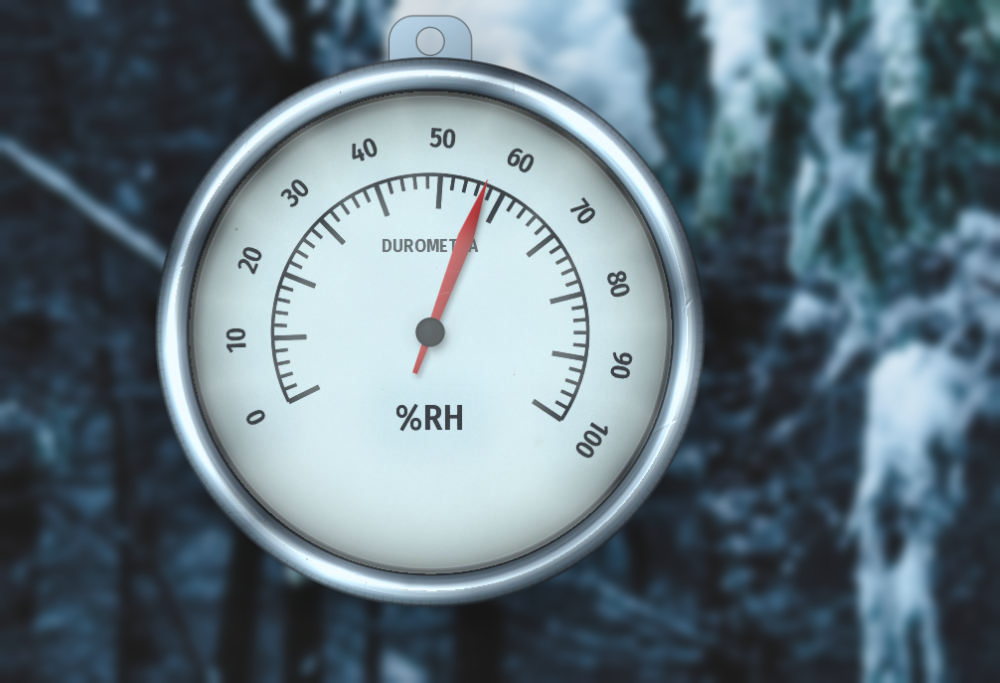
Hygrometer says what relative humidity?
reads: 57 %
